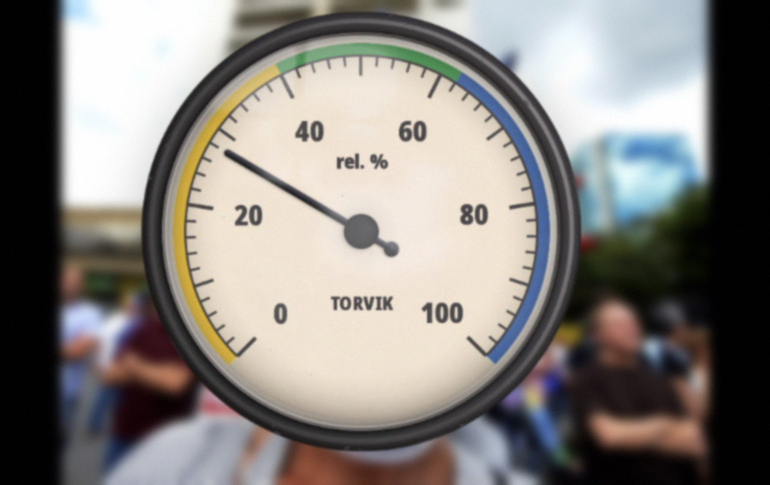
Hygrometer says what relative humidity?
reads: 28 %
